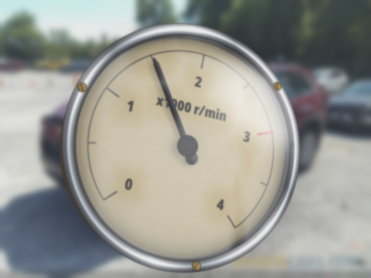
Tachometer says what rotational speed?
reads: 1500 rpm
